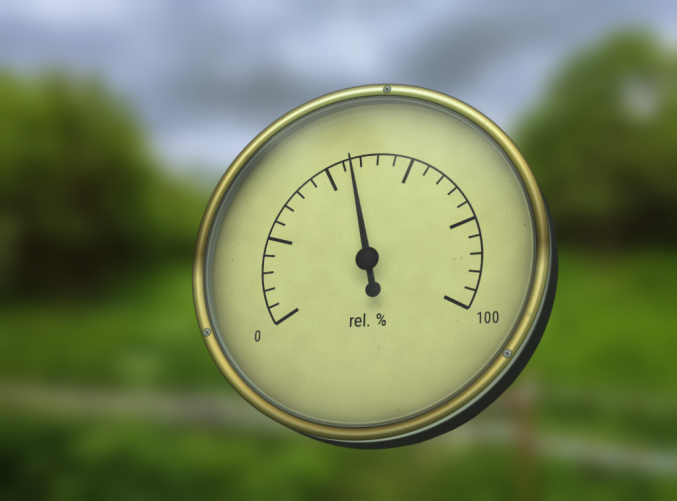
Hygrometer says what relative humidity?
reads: 46 %
